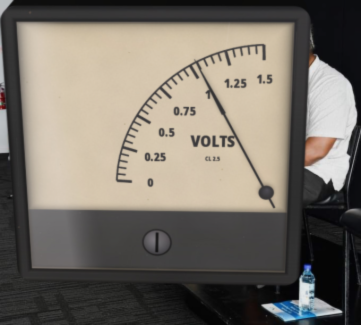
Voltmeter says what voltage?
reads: 1.05 V
